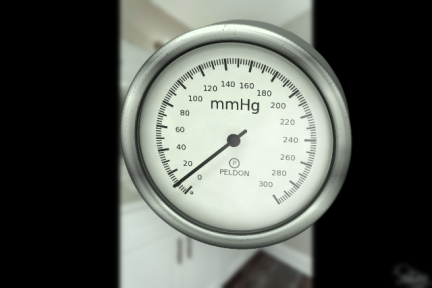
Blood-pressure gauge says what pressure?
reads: 10 mmHg
